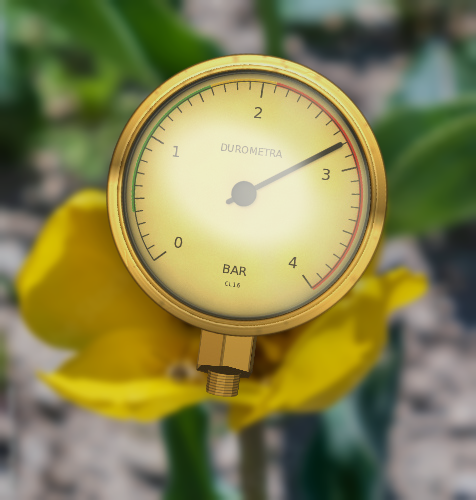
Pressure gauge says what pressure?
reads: 2.8 bar
